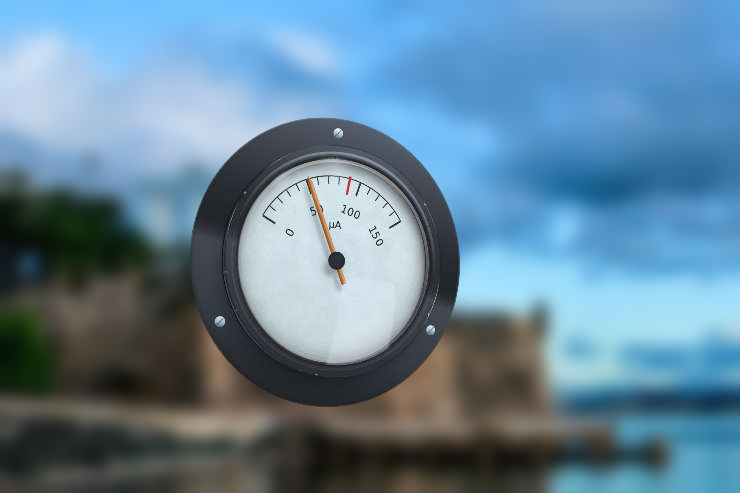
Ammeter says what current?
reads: 50 µA
